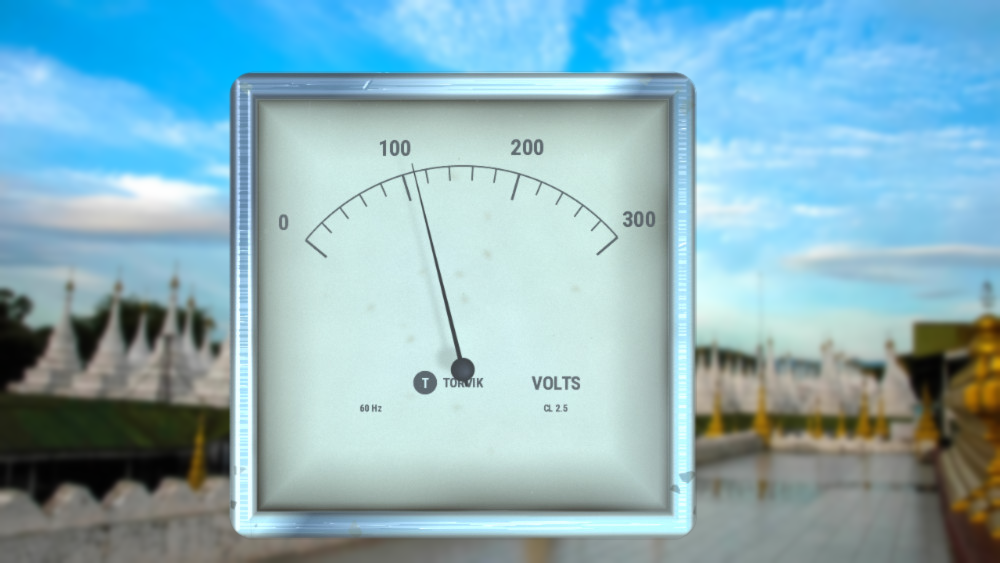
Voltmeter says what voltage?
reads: 110 V
